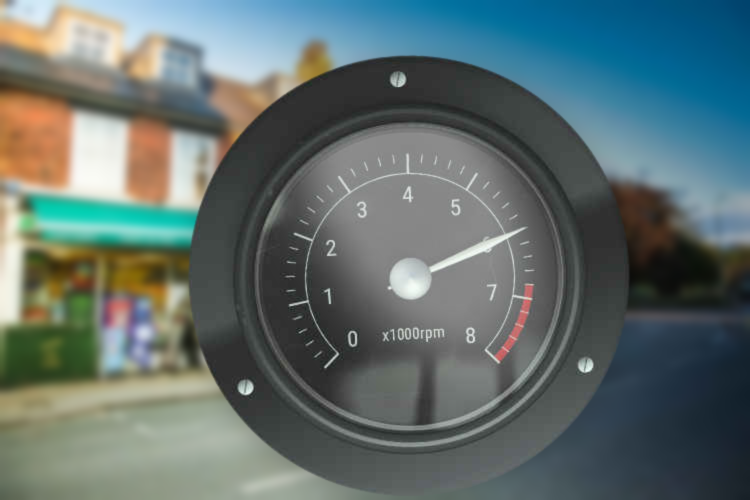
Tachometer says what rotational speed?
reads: 6000 rpm
